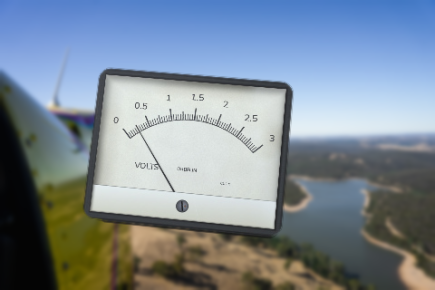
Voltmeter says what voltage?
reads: 0.25 V
